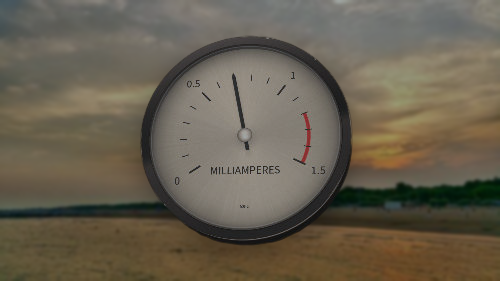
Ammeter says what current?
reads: 0.7 mA
